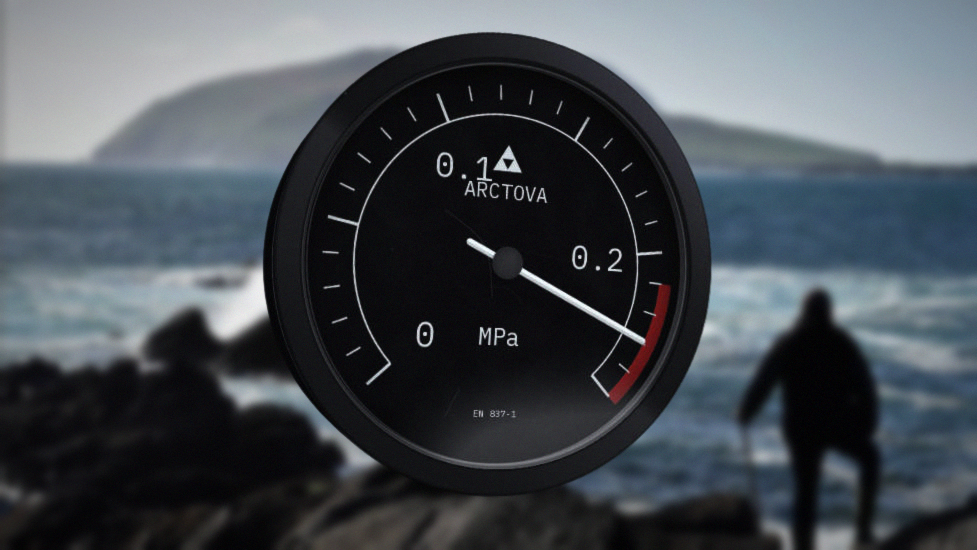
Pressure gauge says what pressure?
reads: 0.23 MPa
